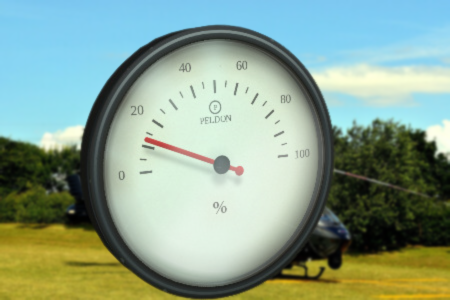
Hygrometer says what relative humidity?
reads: 12.5 %
